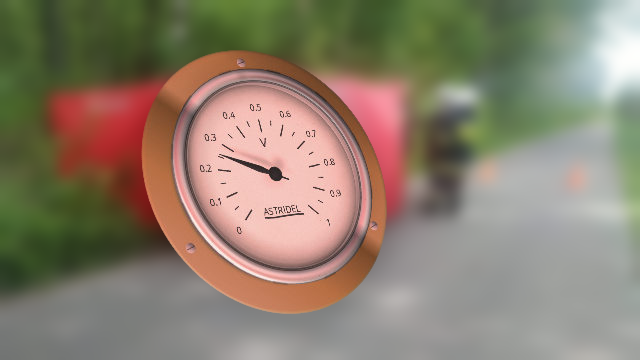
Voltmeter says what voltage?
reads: 0.25 V
